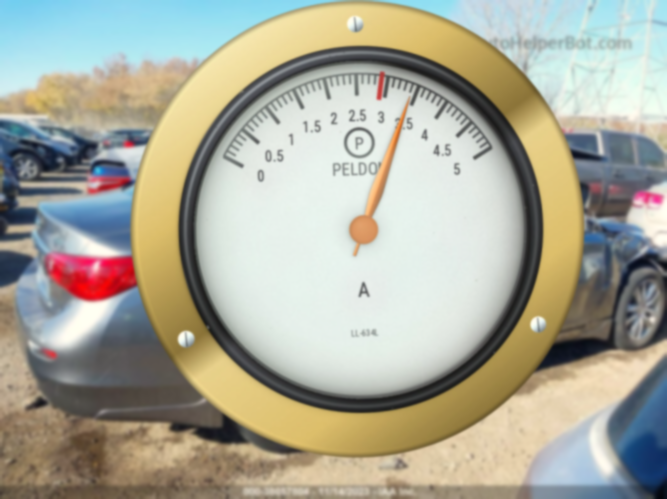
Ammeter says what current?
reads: 3.4 A
